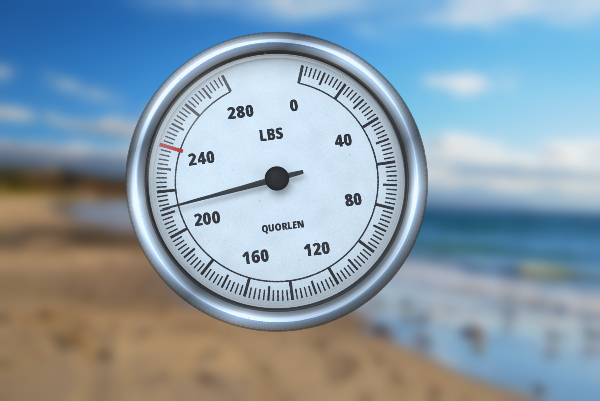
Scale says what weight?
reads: 212 lb
